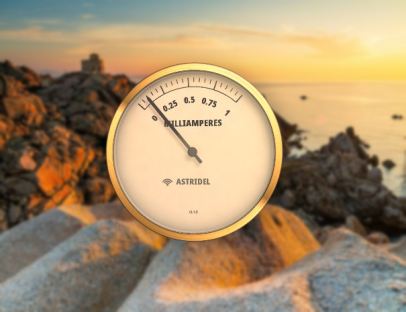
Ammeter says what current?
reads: 0.1 mA
